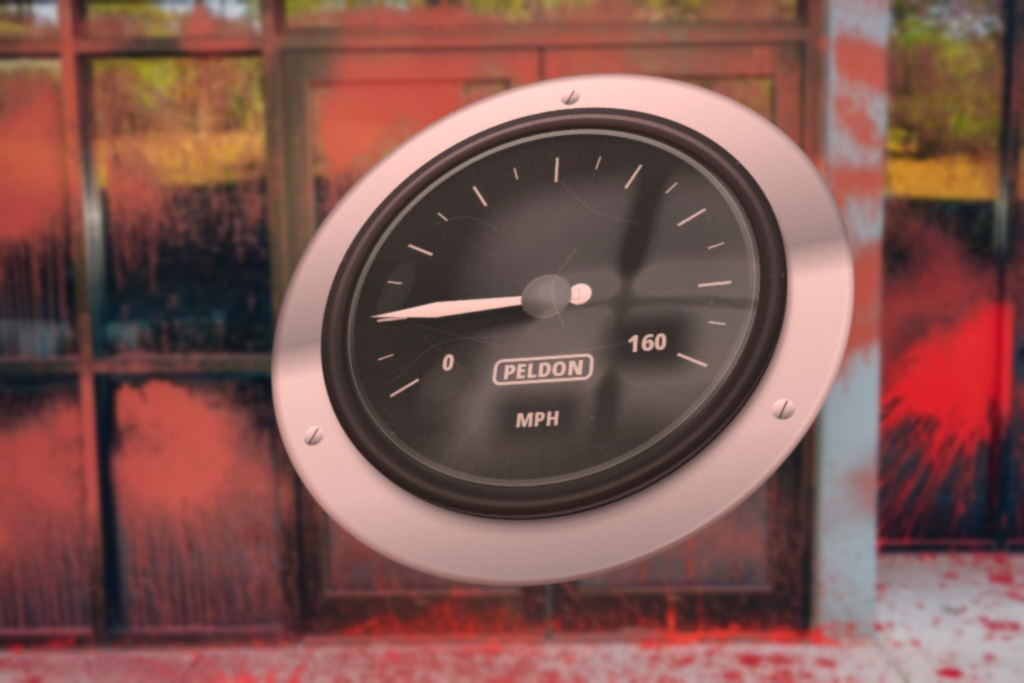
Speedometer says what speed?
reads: 20 mph
